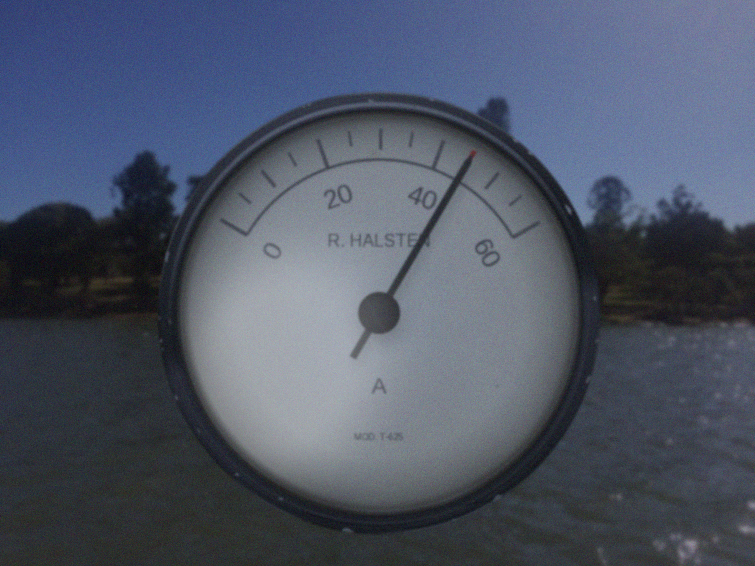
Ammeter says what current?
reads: 45 A
